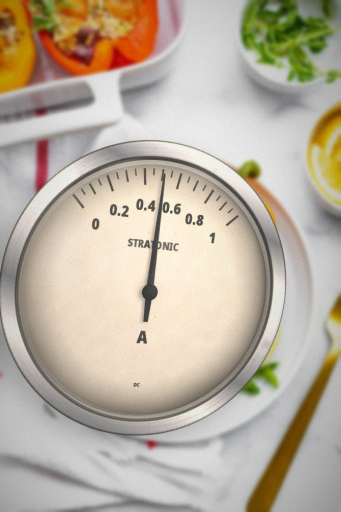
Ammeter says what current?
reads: 0.5 A
